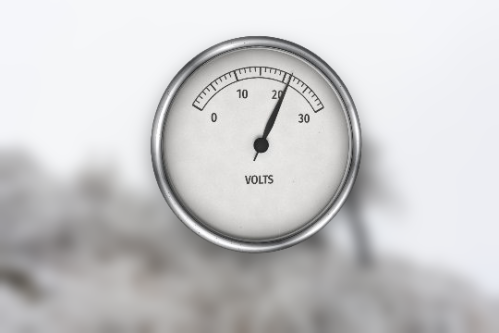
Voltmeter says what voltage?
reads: 21 V
